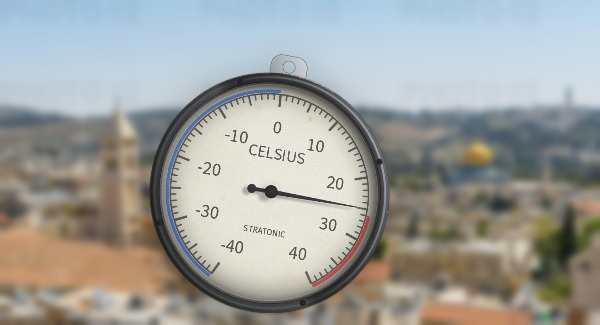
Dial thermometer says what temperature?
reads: 25 °C
